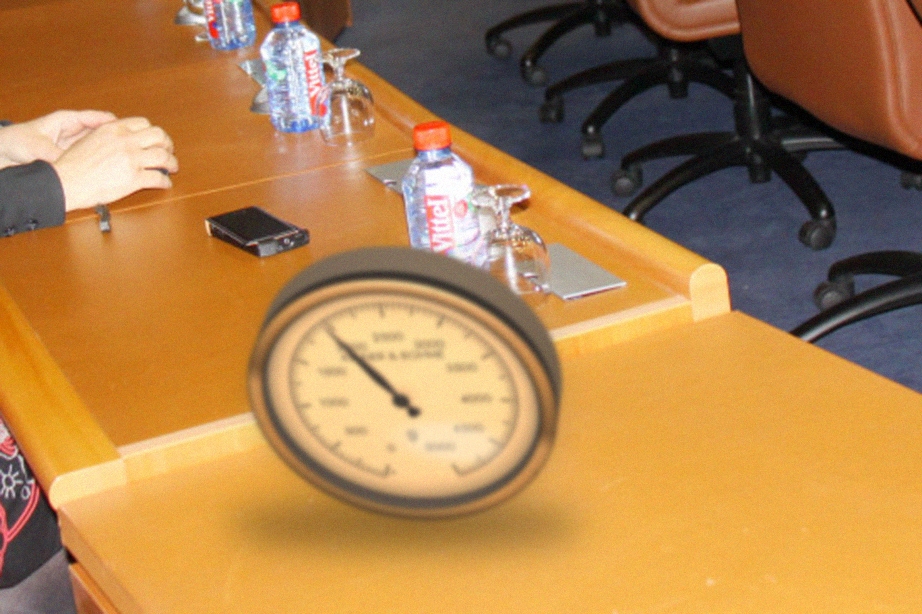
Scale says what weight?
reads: 2000 g
